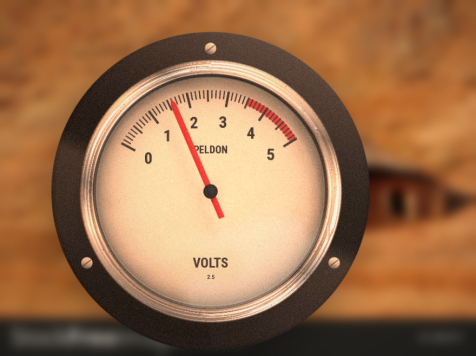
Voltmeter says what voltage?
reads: 1.6 V
